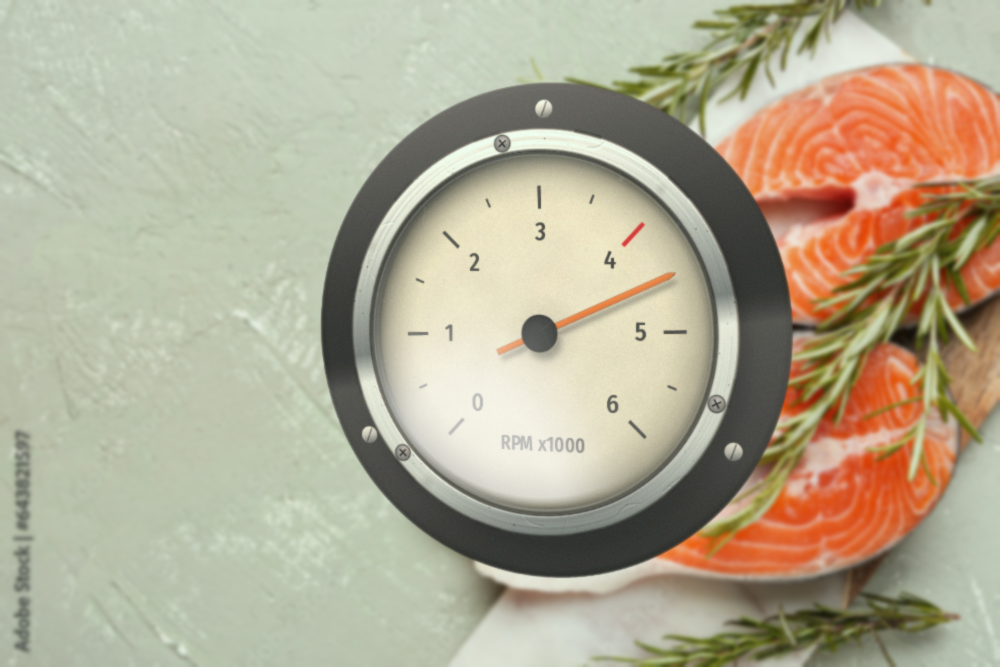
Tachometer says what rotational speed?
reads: 4500 rpm
